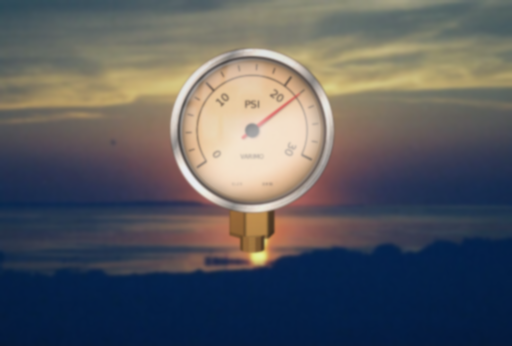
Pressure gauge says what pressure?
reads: 22 psi
